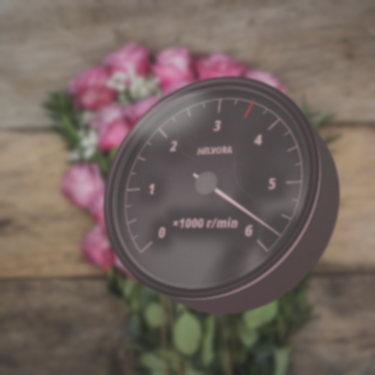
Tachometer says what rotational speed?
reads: 5750 rpm
